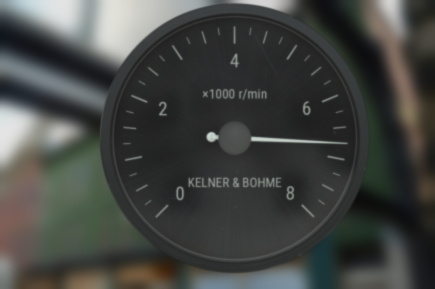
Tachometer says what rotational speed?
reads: 6750 rpm
